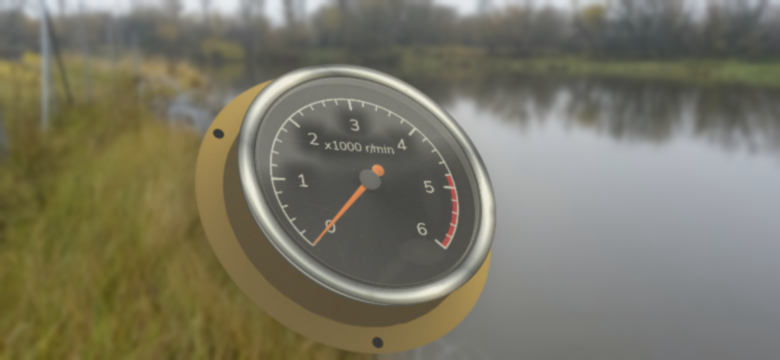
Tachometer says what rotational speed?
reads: 0 rpm
